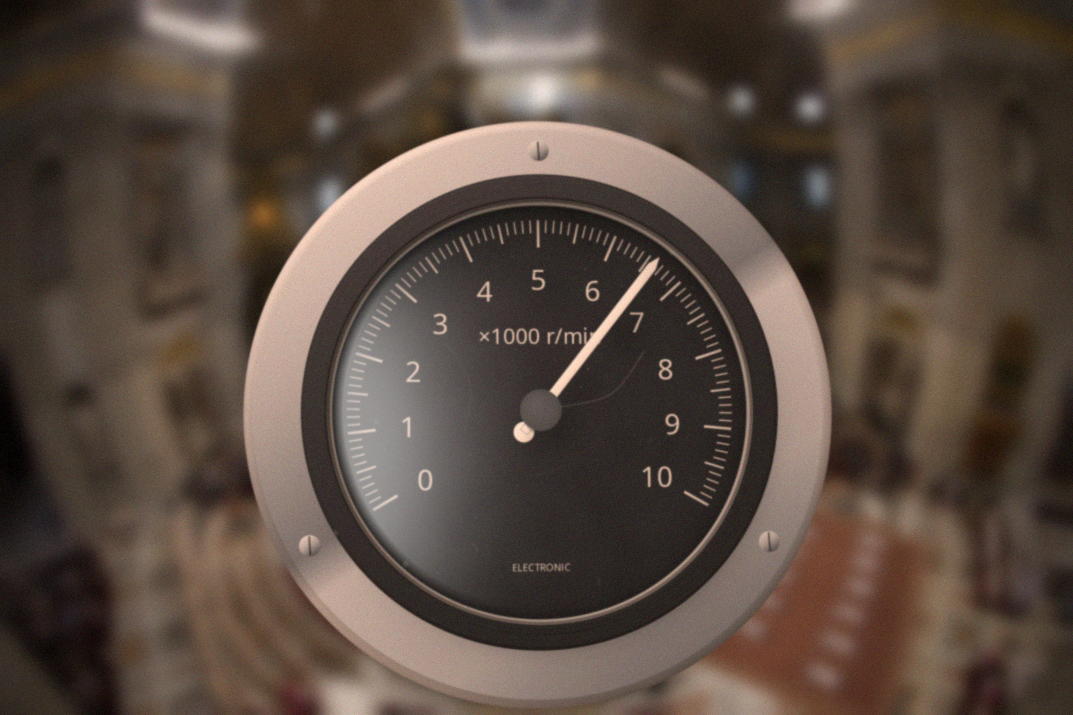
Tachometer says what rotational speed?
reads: 6600 rpm
